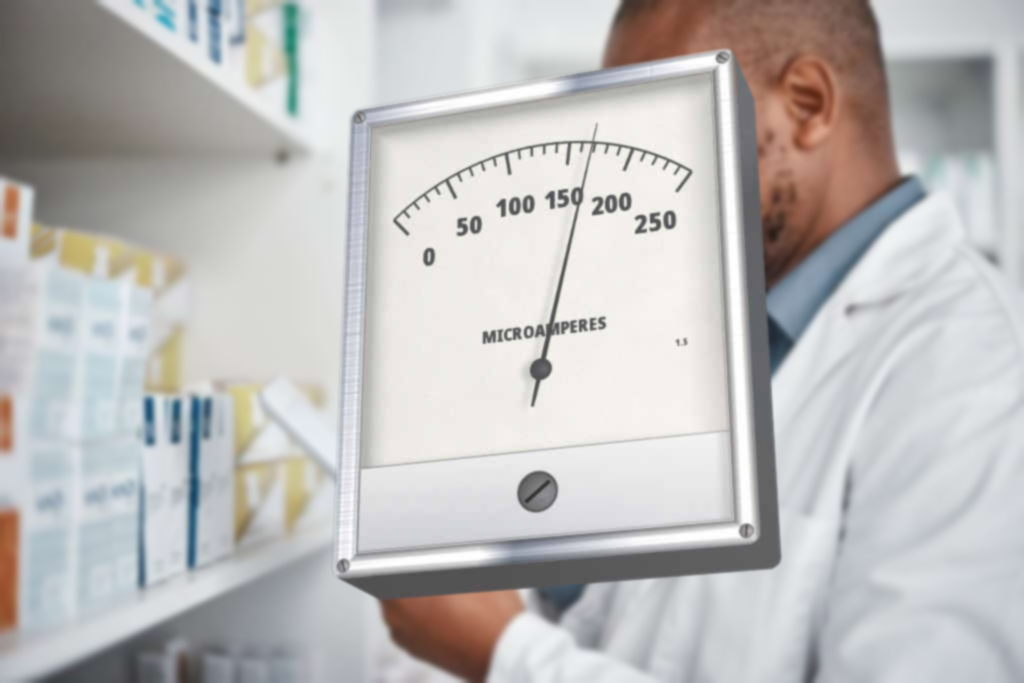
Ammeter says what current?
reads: 170 µA
